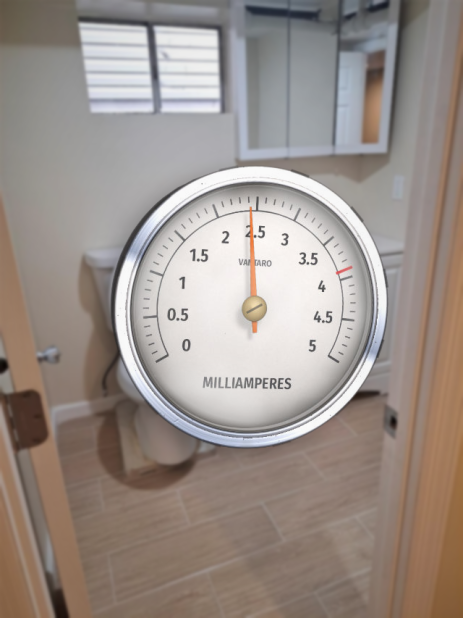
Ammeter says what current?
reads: 2.4 mA
